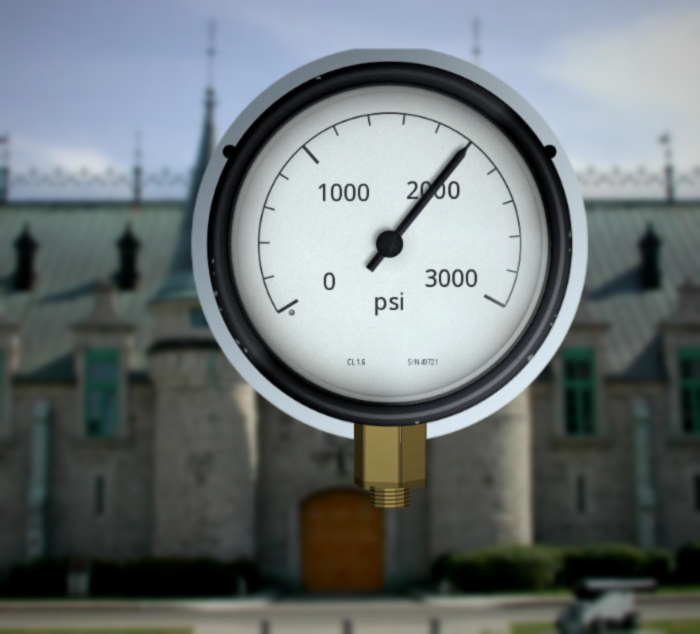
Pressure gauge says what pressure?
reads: 2000 psi
